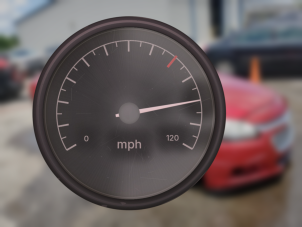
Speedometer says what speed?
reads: 100 mph
